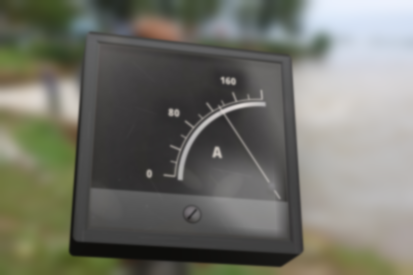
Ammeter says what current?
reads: 130 A
